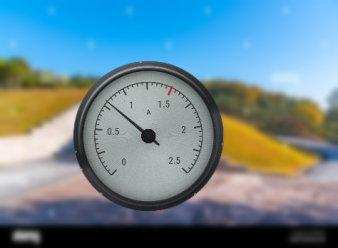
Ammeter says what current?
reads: 0.8 A
